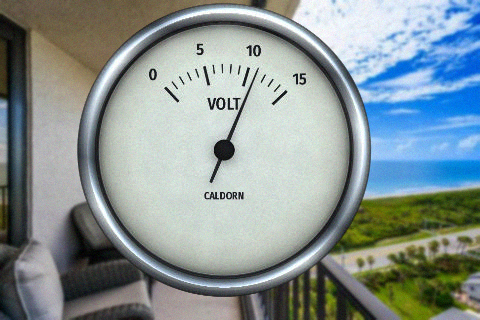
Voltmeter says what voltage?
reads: 11 V
